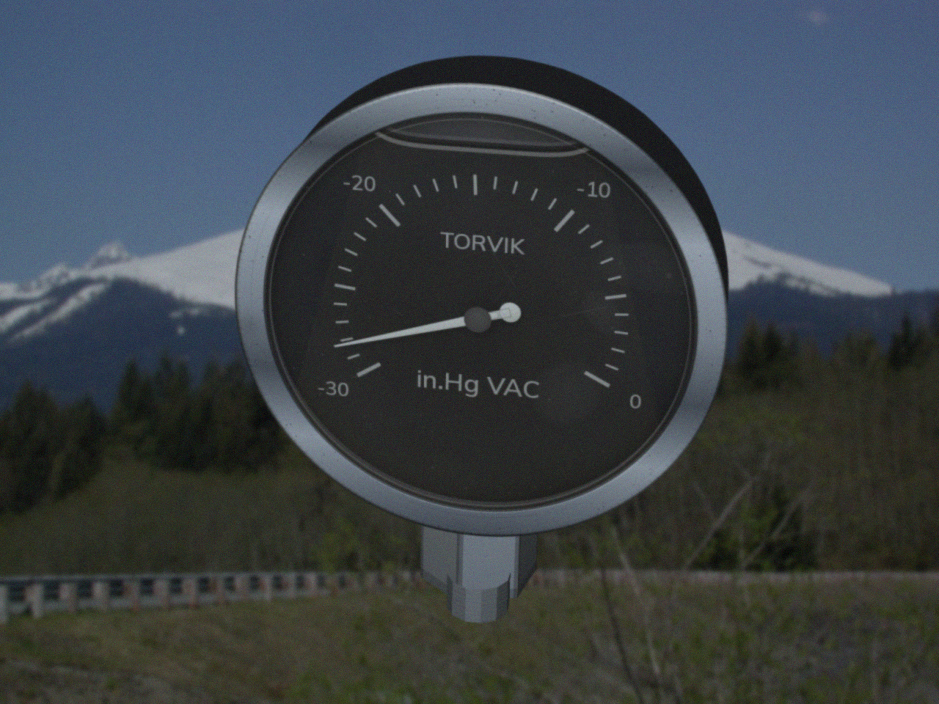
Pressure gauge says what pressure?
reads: -28 inHg
